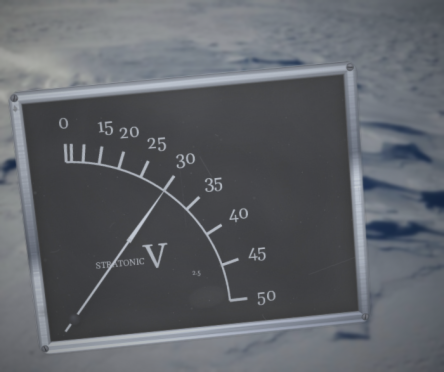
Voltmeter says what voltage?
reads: 30 V
